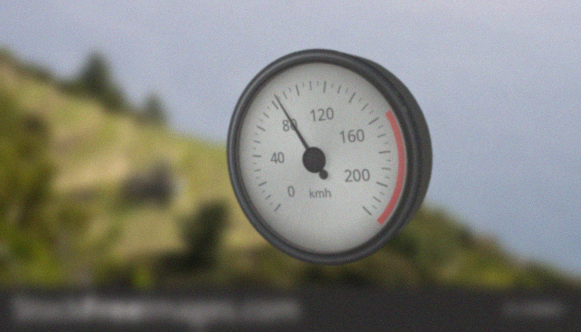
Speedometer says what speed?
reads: 85 km/h
